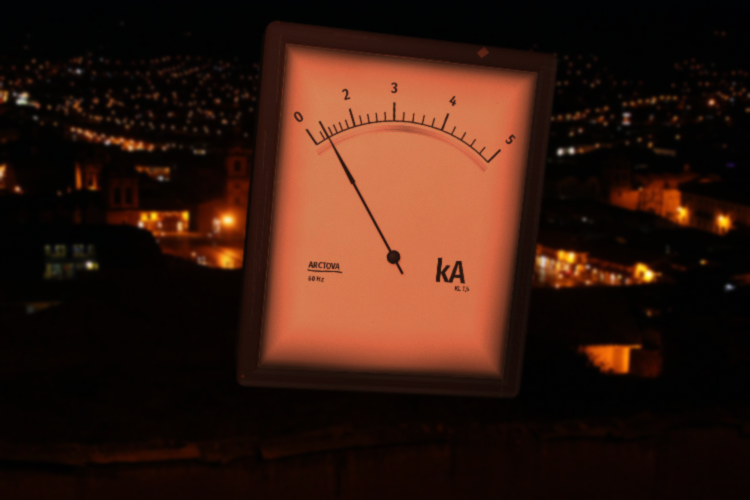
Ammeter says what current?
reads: 1 kA
